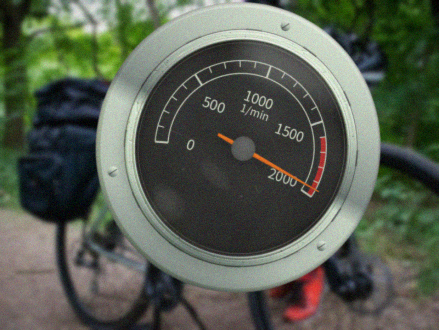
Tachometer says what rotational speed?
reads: 1950 rpm
